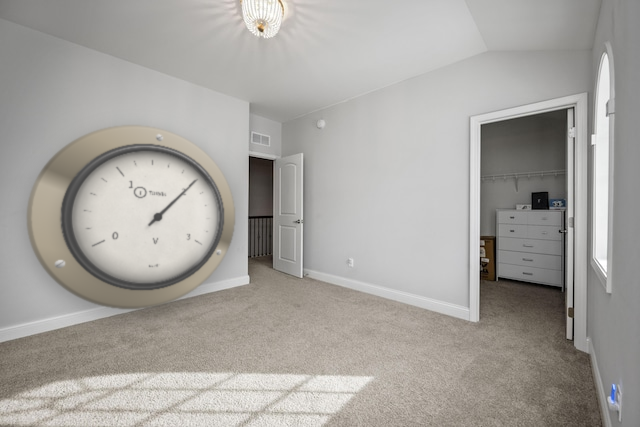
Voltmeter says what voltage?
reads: 2 V
